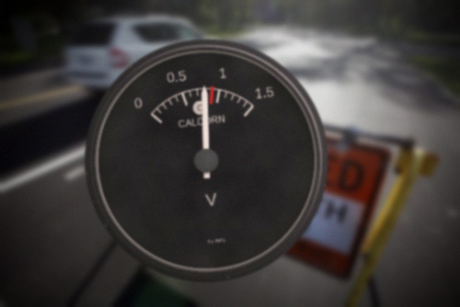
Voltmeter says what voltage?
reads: 0.8 V
